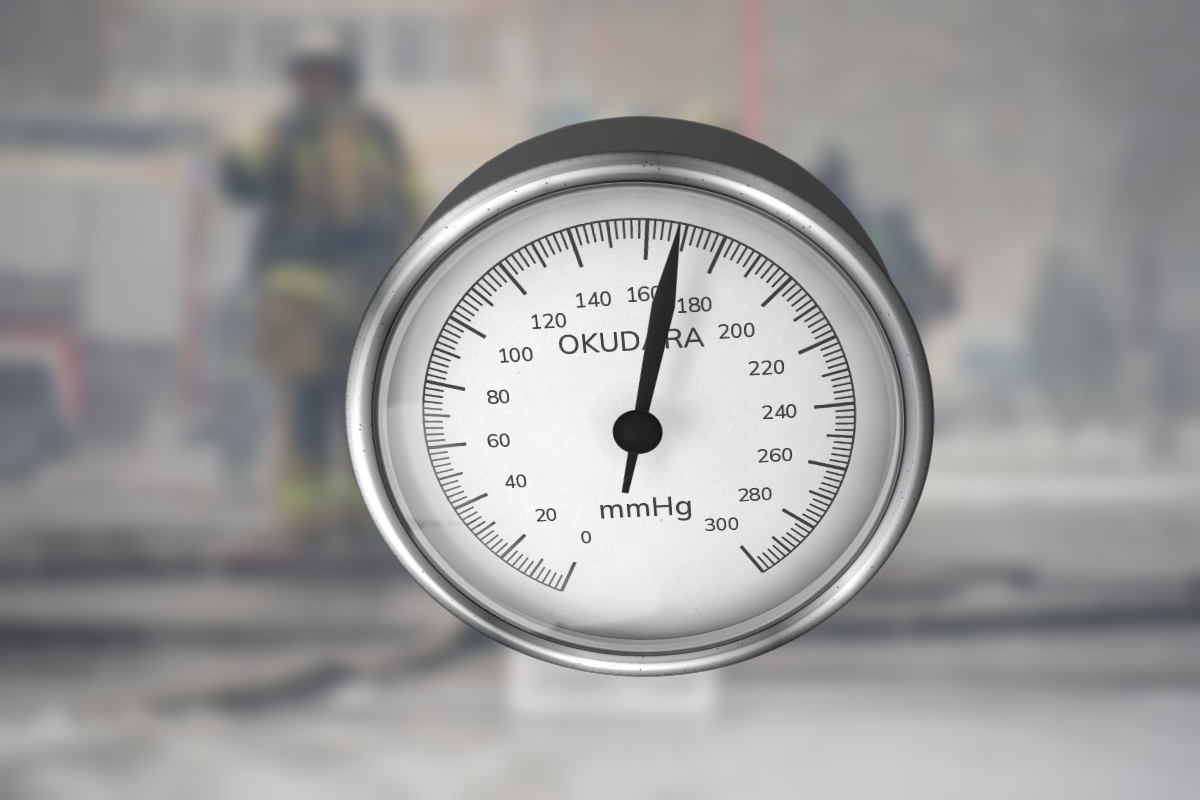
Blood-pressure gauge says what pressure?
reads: 168 mmHg
